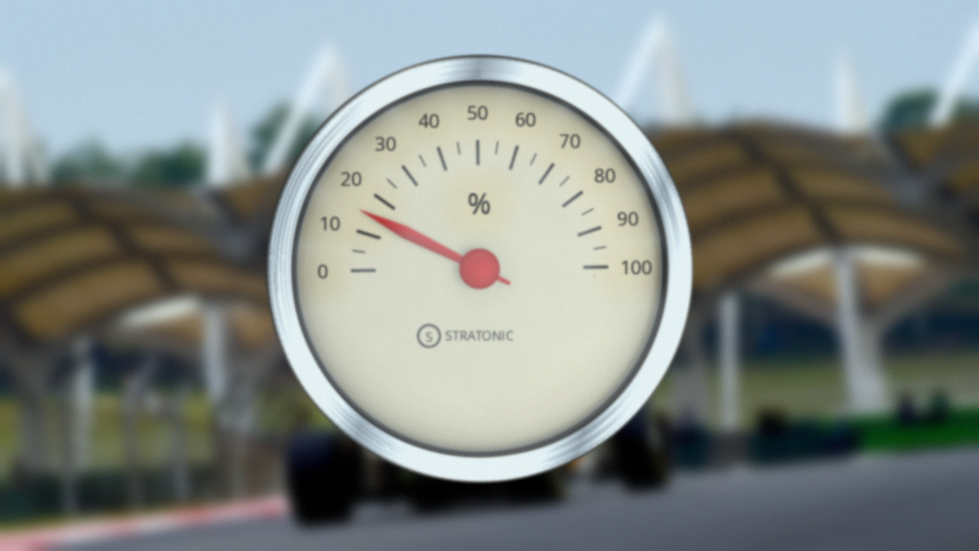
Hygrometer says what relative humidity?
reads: 15 %
